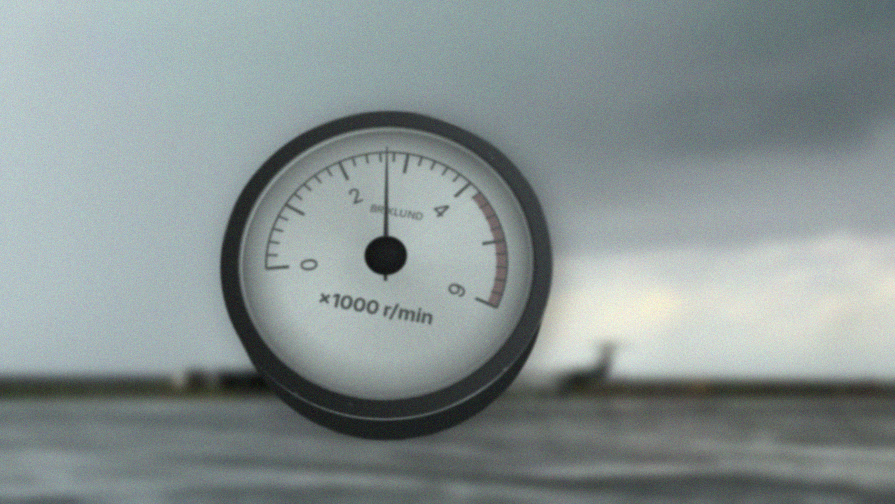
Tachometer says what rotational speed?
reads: 2700 rpm
